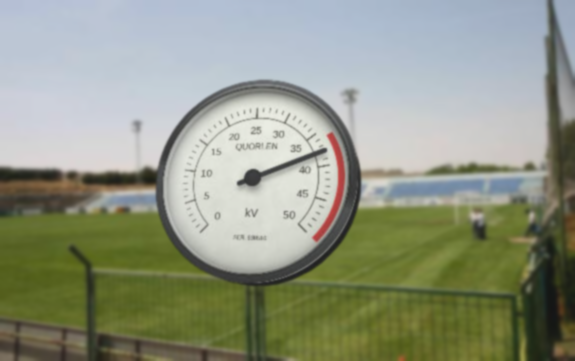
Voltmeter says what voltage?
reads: 38 kV
